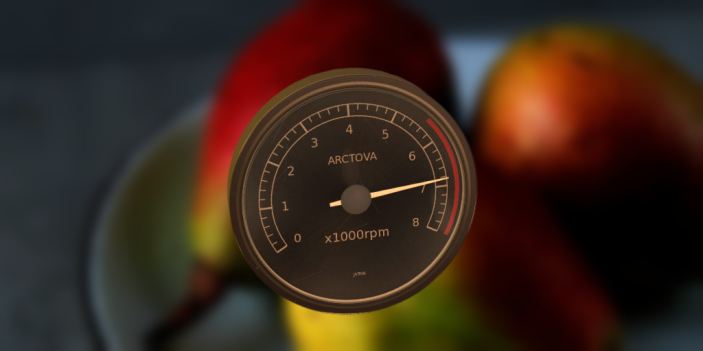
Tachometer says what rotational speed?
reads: 6800 rpm
